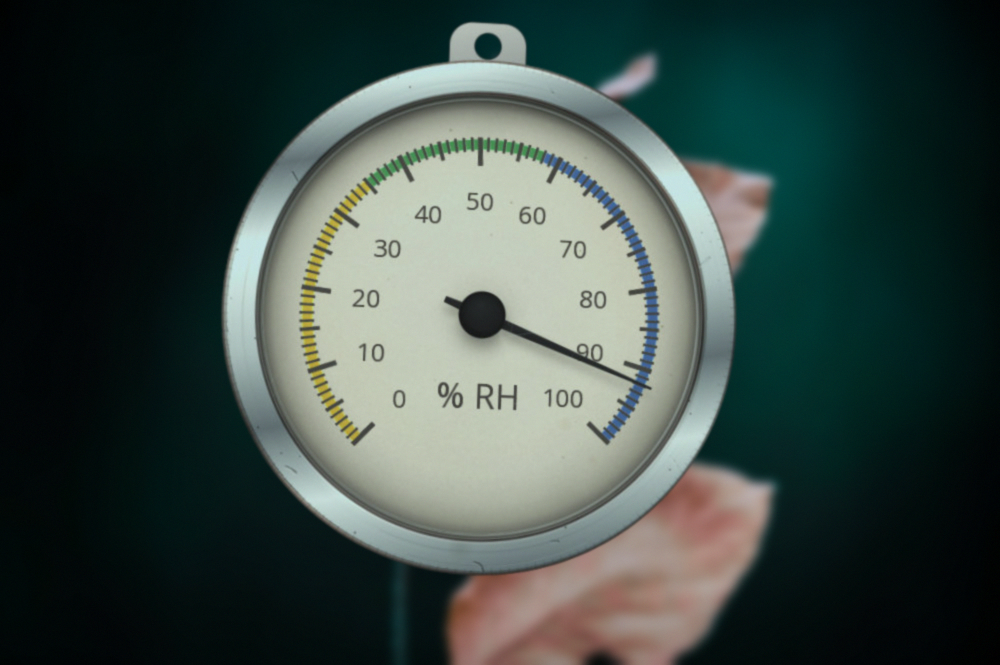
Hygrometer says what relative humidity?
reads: 92 %
